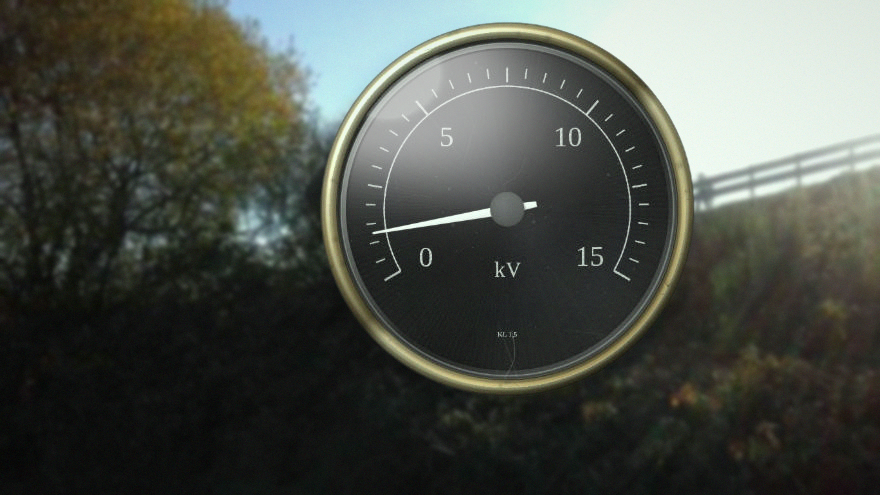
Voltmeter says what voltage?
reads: 1.25 kV
